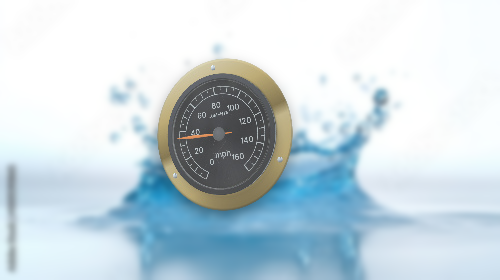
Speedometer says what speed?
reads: 35 mph
